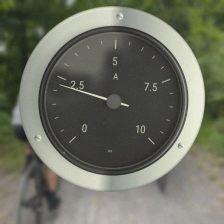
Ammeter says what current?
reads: 2.25 A
